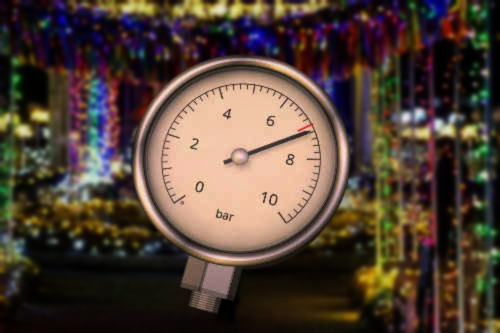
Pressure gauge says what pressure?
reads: 7.2 bar
